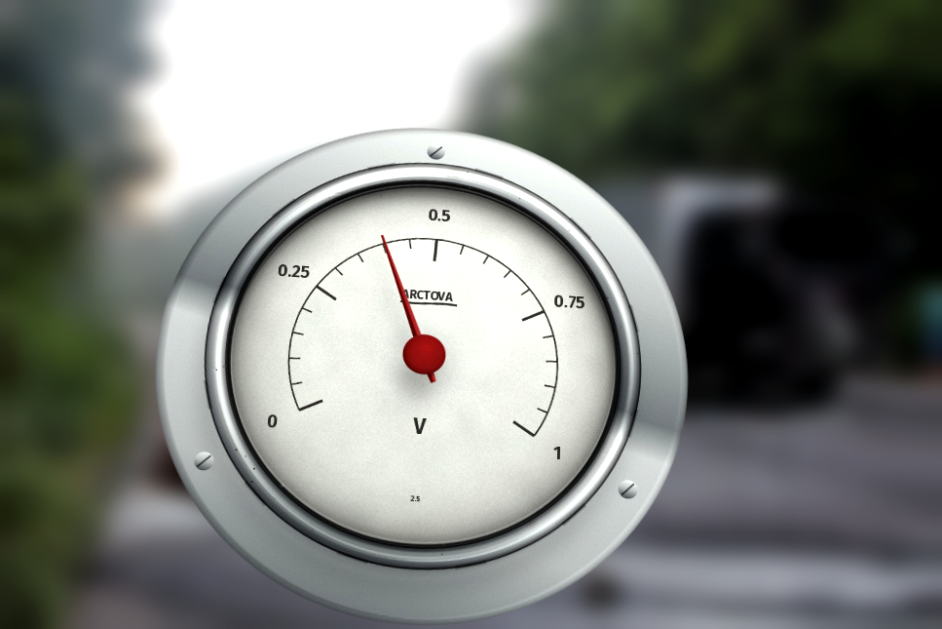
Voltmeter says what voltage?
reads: 0.4 V
